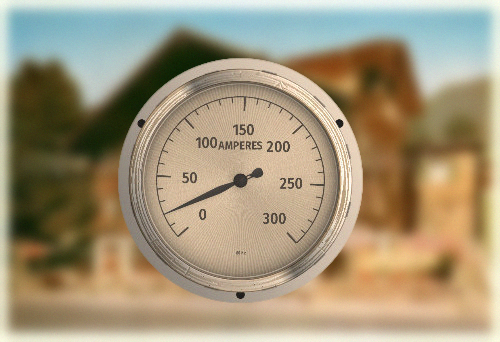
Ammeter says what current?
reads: 20 A
